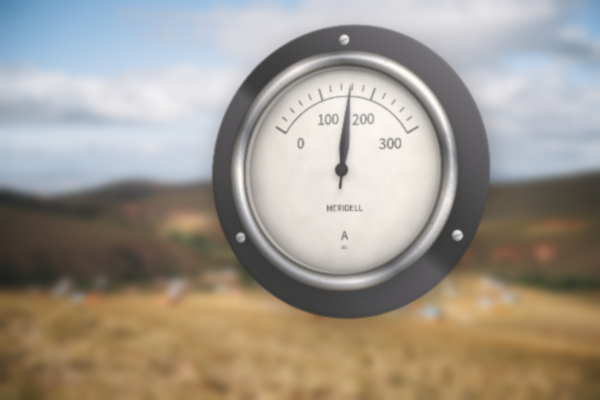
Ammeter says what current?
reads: 160 A
